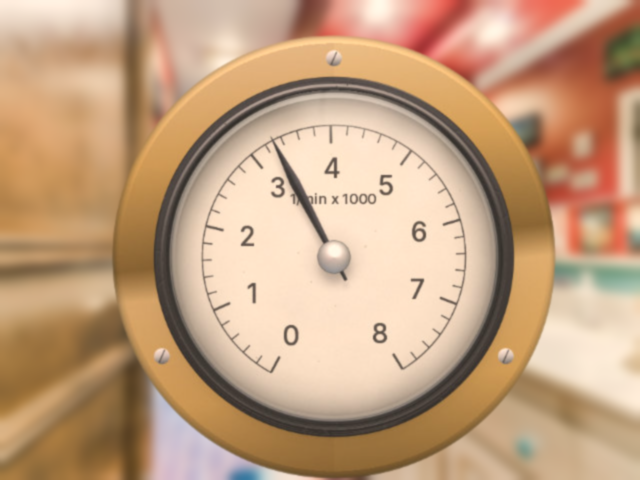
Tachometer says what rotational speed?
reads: 3300 rpm
